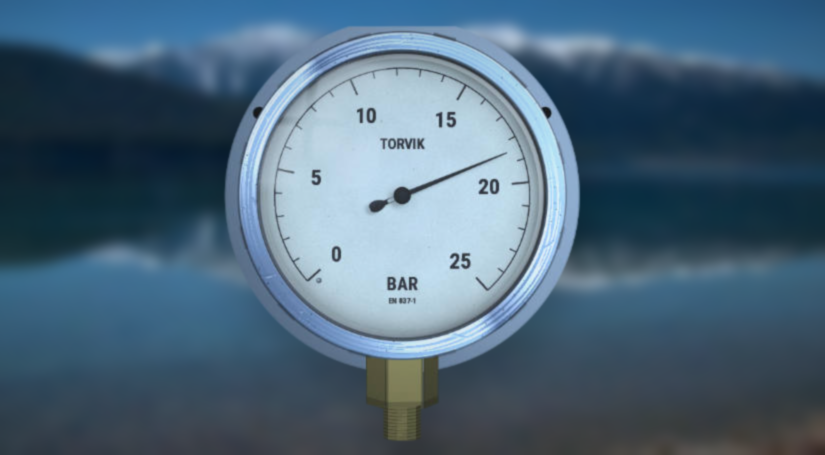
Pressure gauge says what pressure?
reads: 18.5 bar
